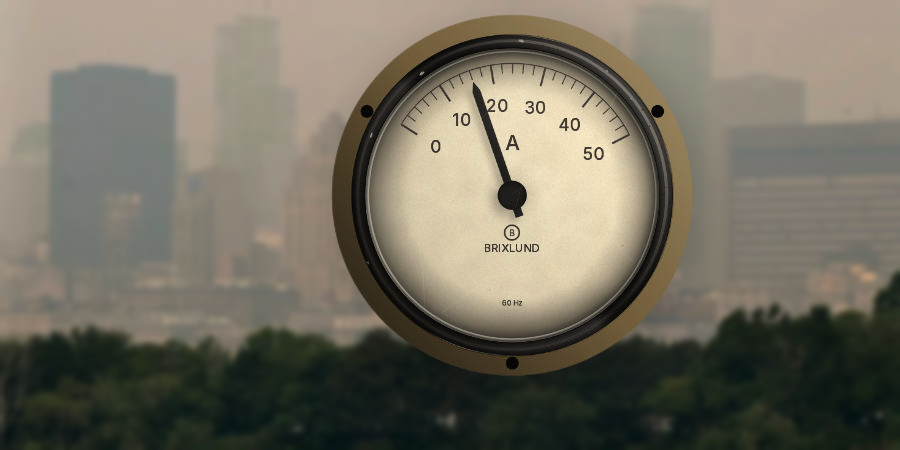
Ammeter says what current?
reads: 16 A
